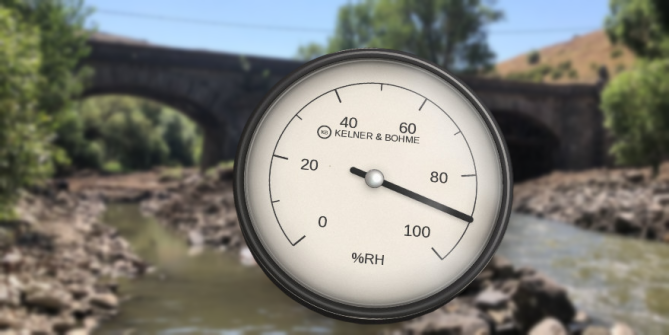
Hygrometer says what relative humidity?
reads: 90 %
